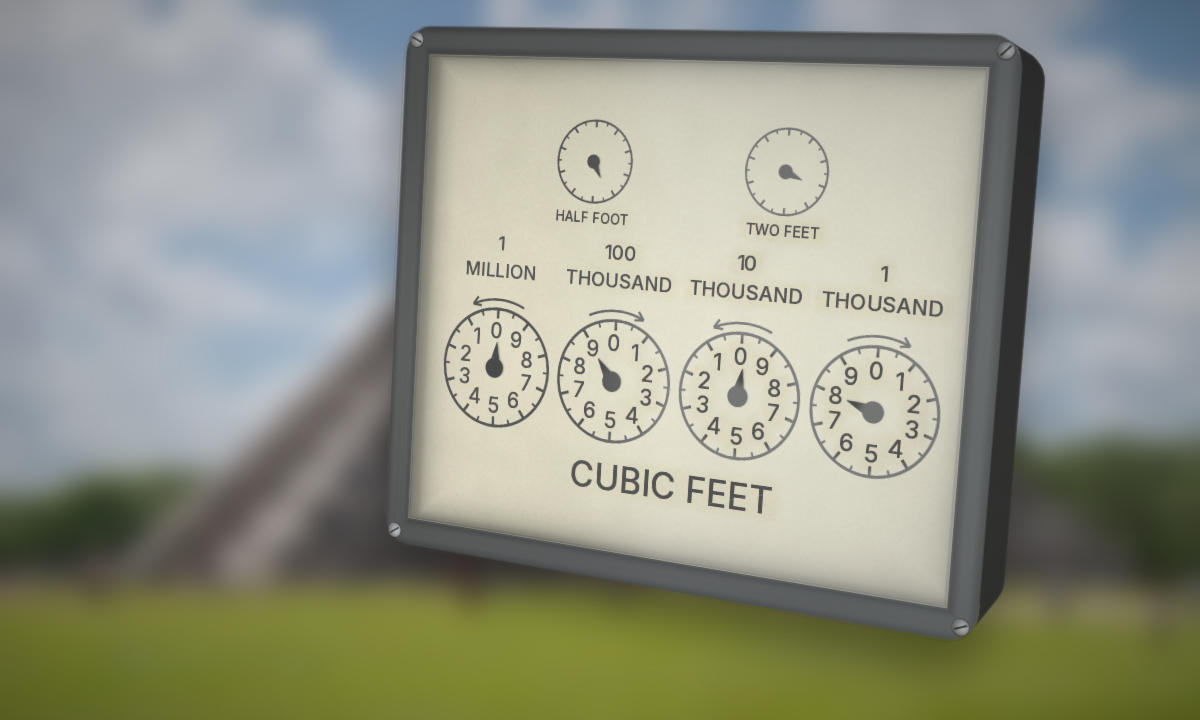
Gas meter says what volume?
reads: 989800 ft³
